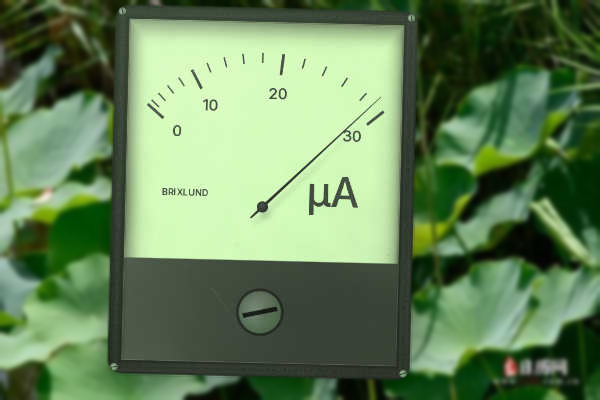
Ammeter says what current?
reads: 29 µA
